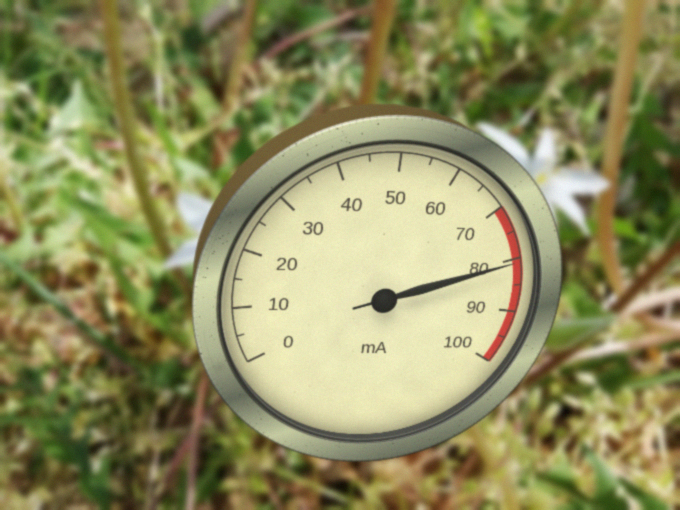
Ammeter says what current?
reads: 80 mA
